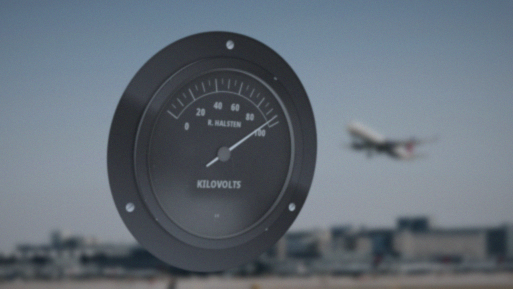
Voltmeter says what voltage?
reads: 95 kV
